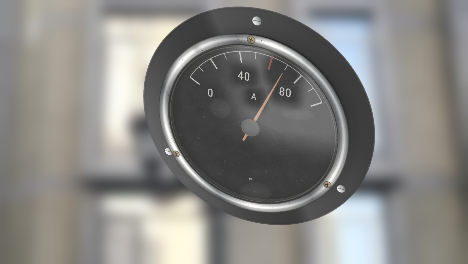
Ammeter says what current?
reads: 70 A
